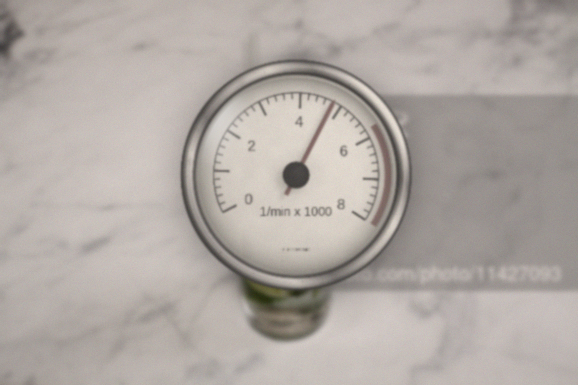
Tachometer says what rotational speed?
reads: 4800 rpm
